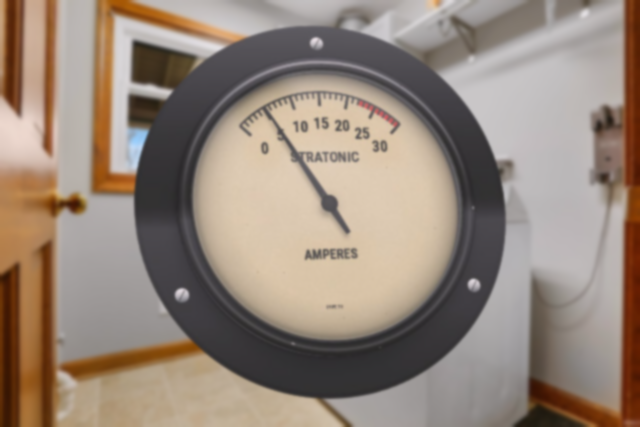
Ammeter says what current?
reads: 5 A
